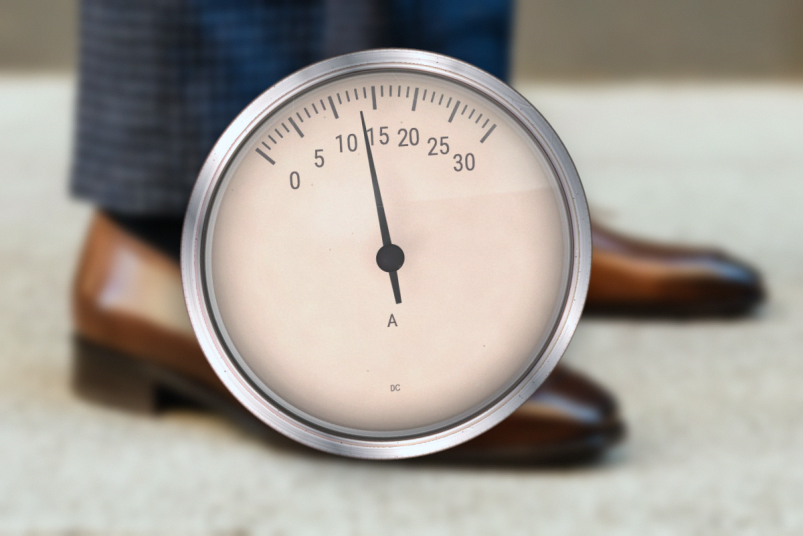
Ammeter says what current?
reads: 13 A
